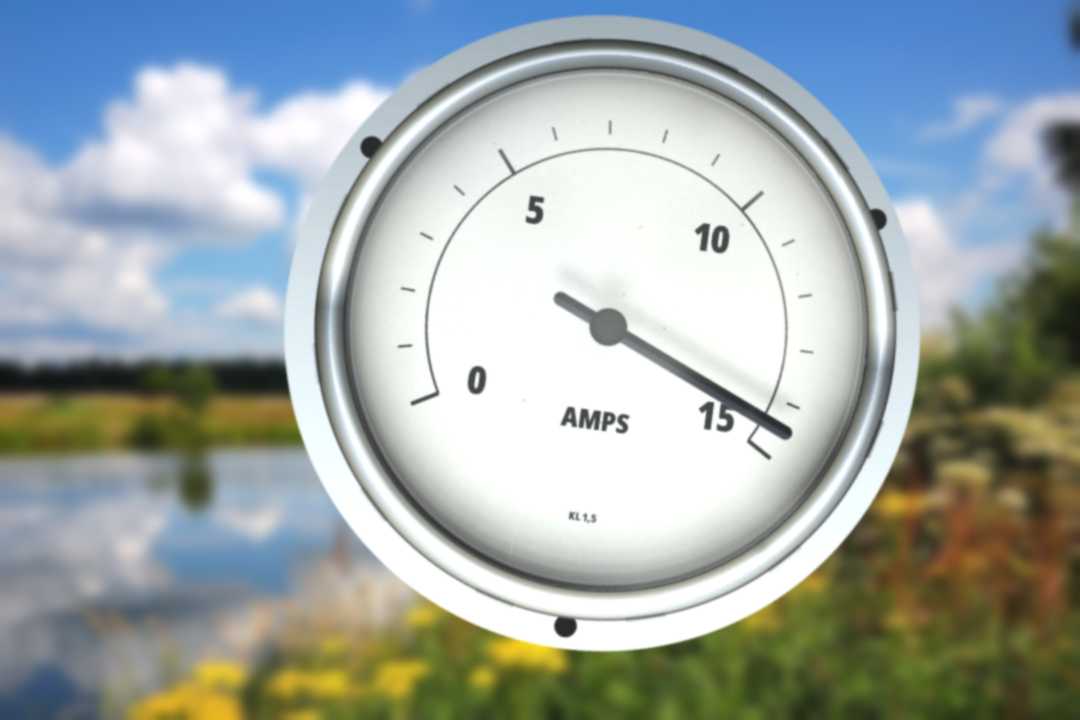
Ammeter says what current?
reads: 14.5 A
